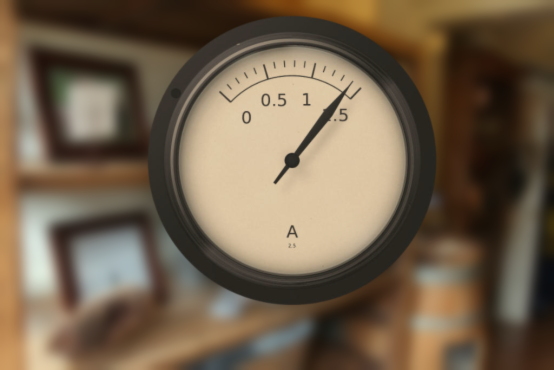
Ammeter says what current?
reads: 1.4 A
